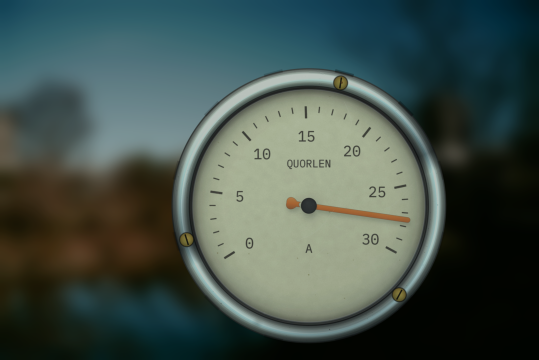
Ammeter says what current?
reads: 27.5 A
